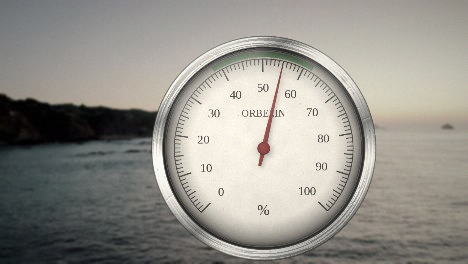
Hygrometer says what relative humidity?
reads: 55 %
